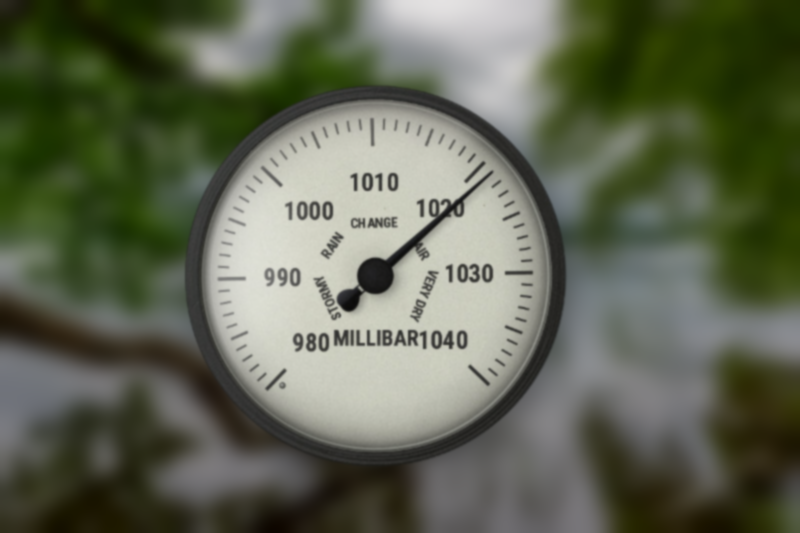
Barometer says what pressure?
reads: 1021 mbar
